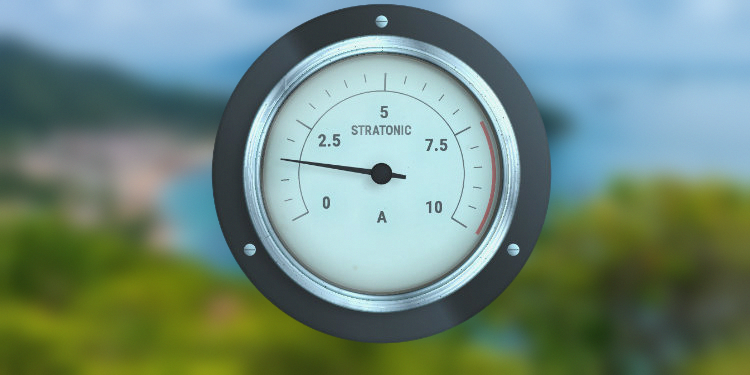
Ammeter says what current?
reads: 1.5 A
